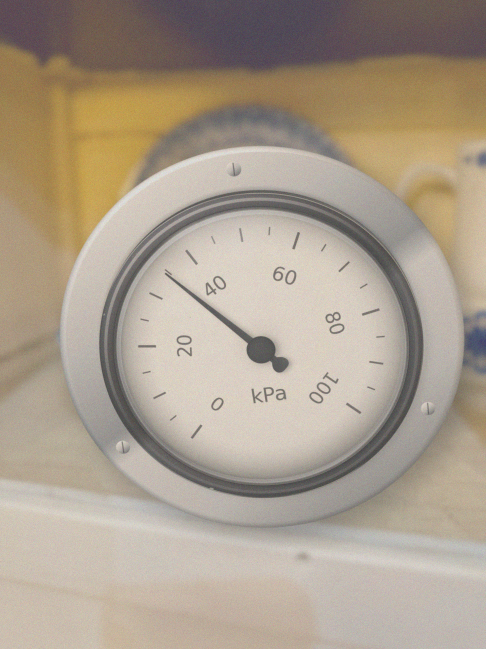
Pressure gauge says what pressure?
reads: 35 kPa
